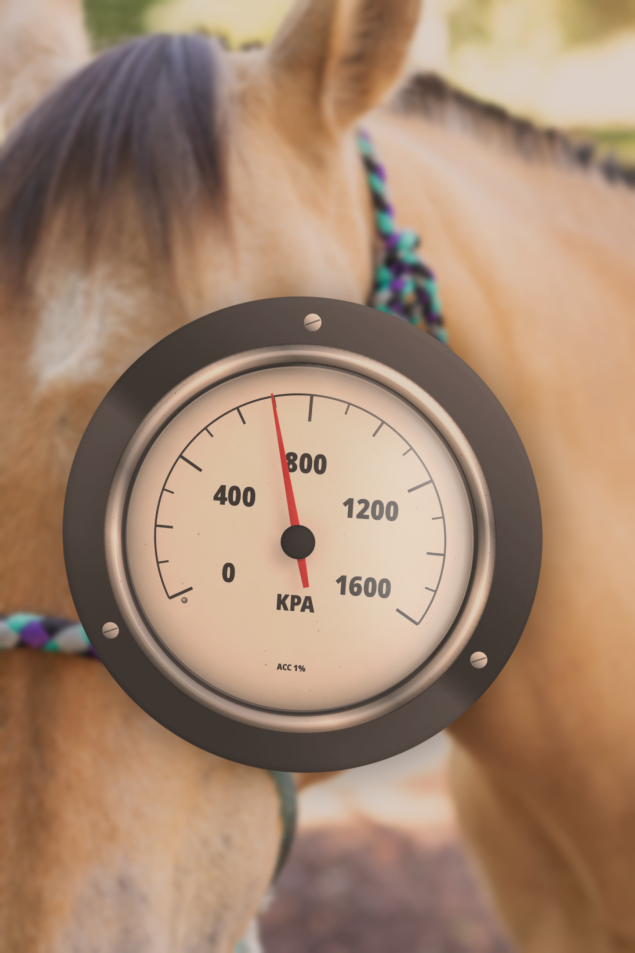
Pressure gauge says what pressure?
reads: 700 kPa
